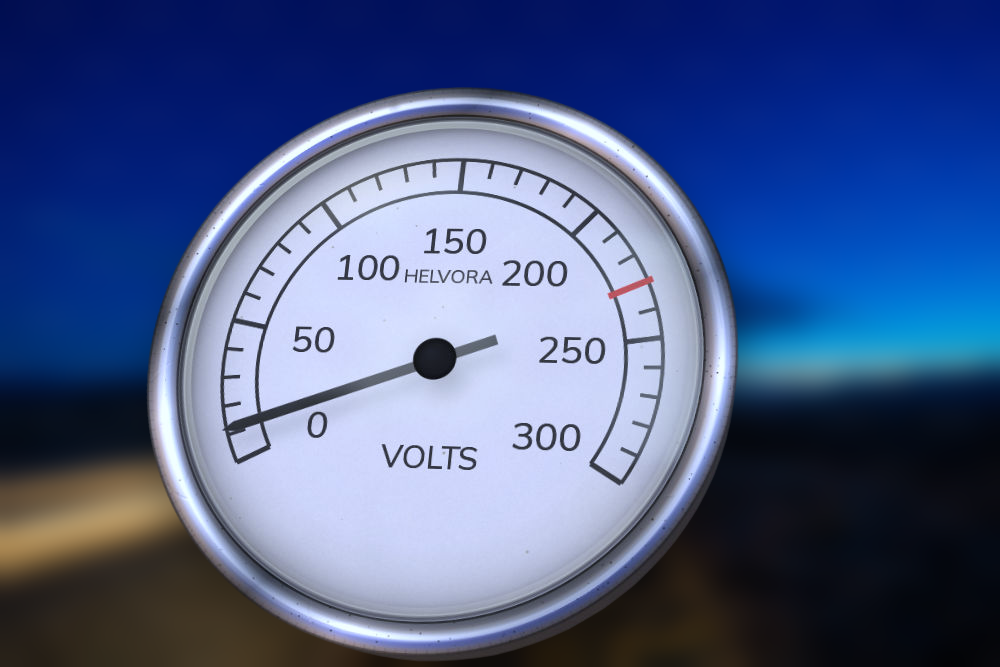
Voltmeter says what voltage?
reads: 10 V
